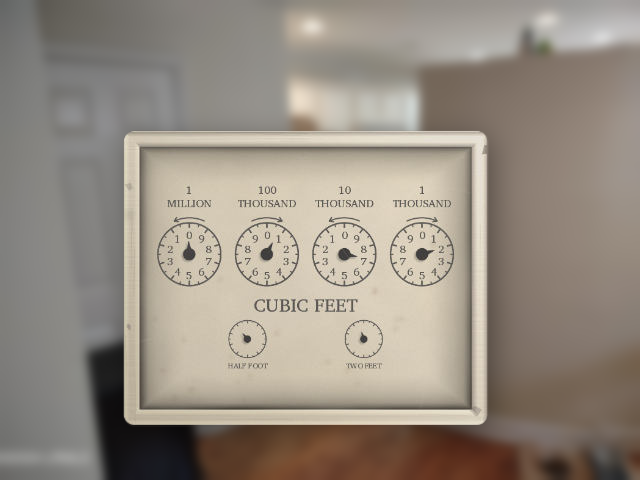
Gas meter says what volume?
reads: 7200 ft³
